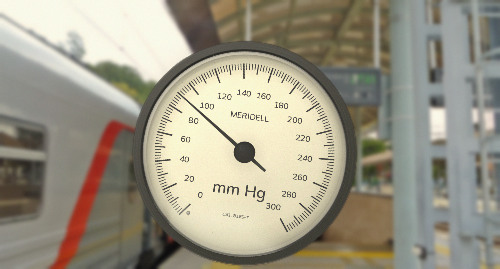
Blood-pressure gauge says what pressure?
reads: 90 mmHg
